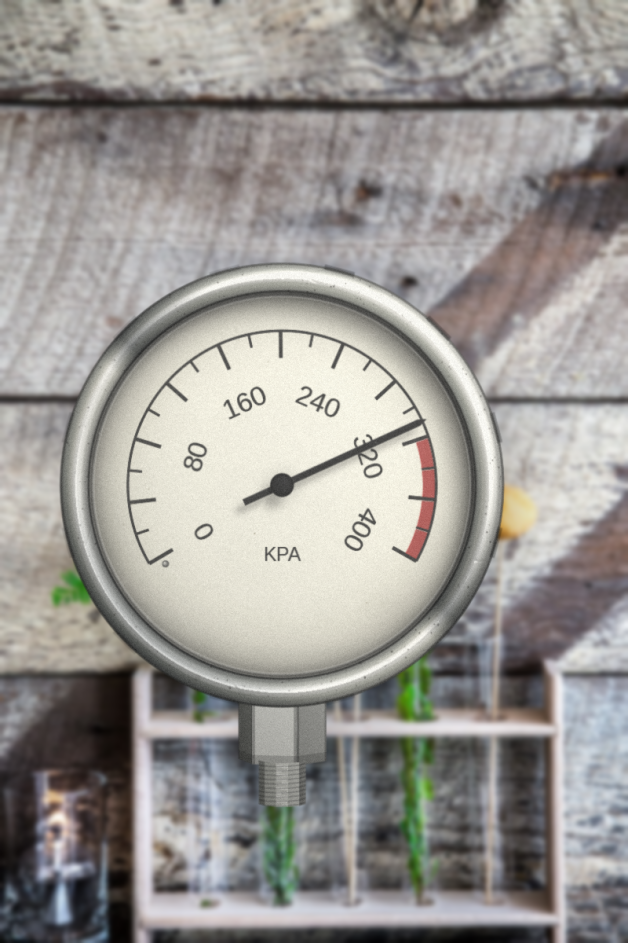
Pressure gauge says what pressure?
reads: 310 kPa
